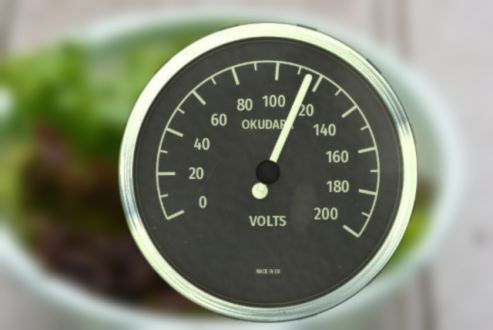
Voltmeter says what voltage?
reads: 115 V
